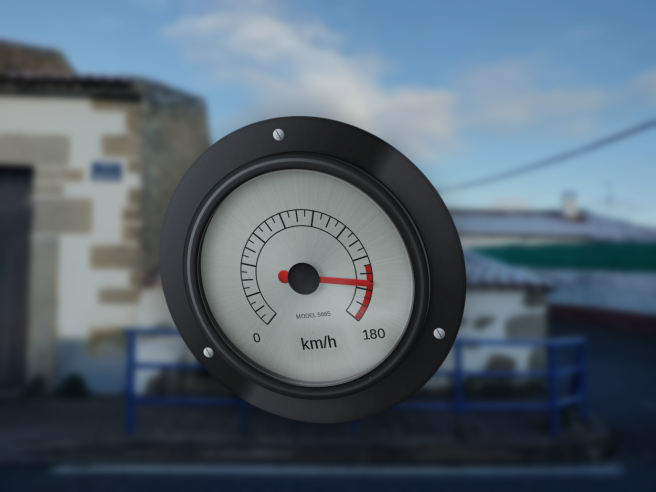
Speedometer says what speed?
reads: 155 km/h
